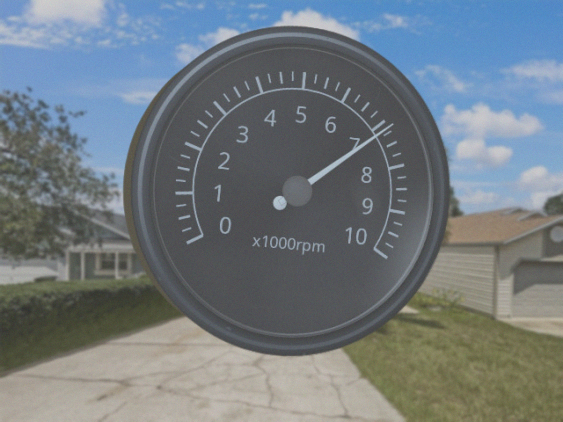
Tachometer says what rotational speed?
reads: 7125 rpm
